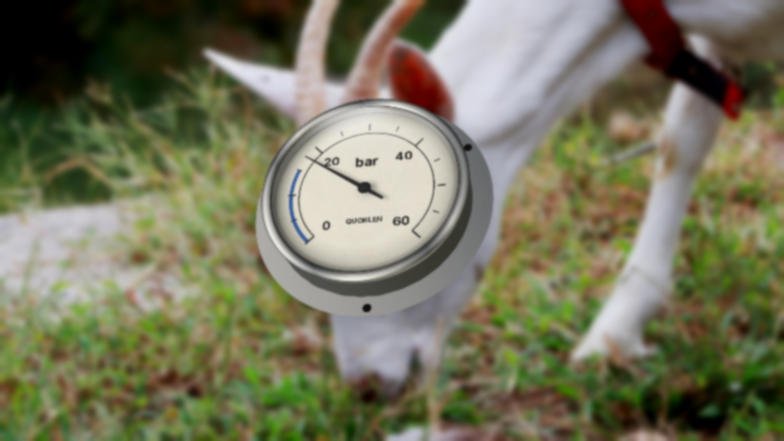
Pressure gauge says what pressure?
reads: 17.5 bar
